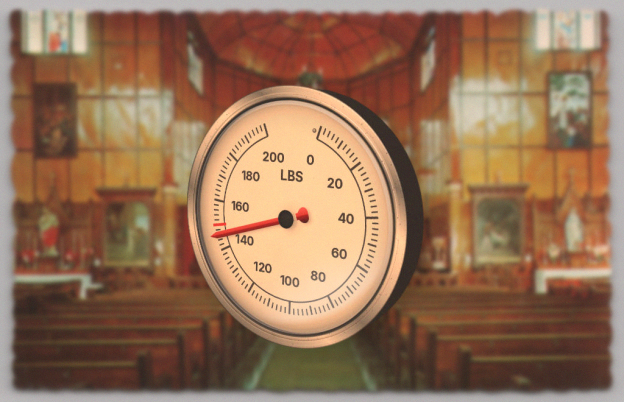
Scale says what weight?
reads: 146 lb
